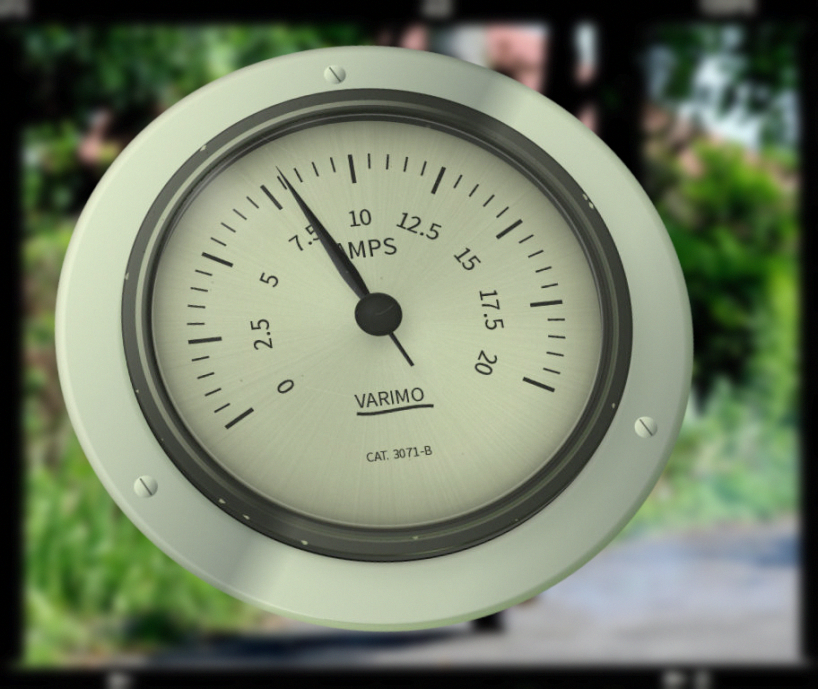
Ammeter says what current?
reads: 8 A
